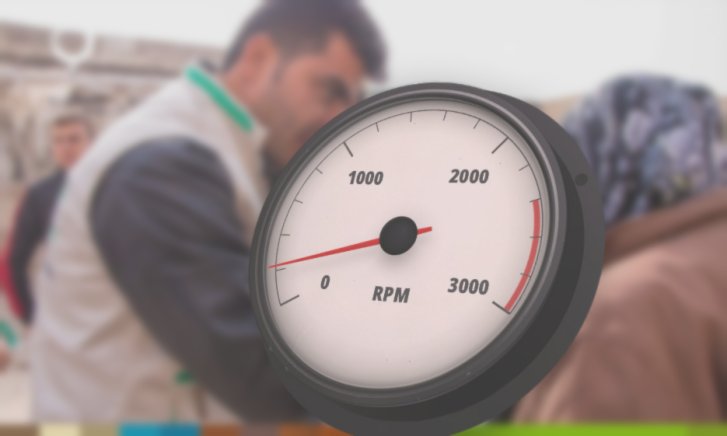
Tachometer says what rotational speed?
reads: 200 rpm
